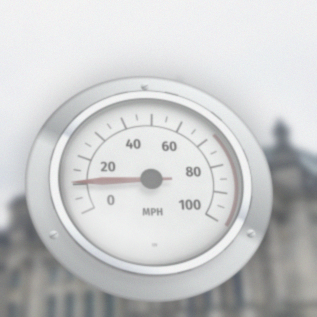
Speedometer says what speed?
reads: 10 mph
